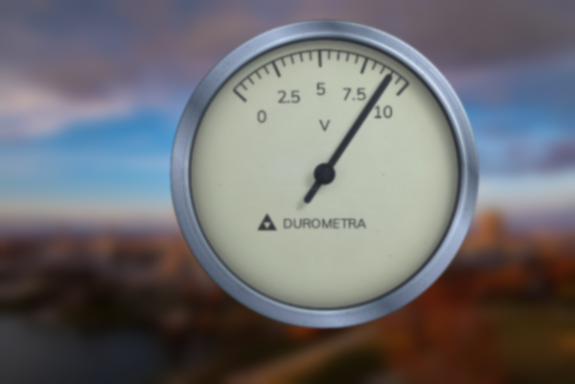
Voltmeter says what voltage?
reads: 9 V
